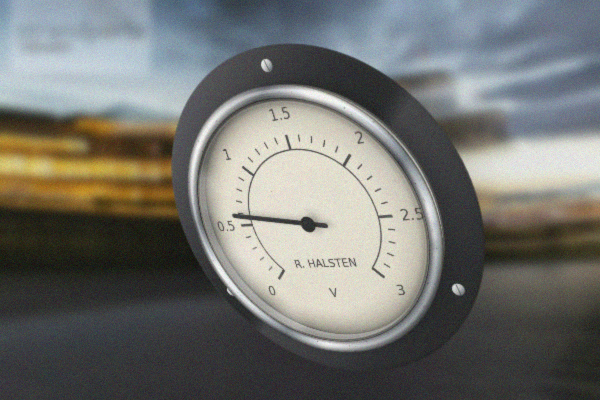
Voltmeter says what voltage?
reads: 0.6 V
